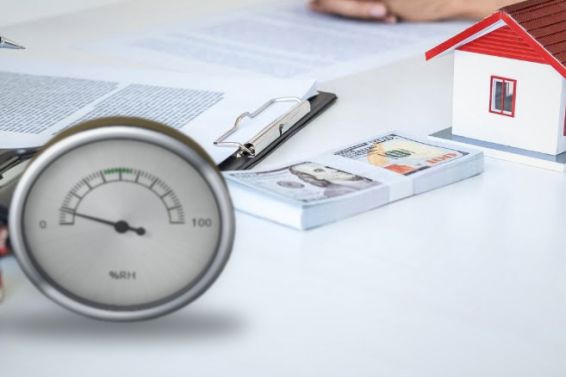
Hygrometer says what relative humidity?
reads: 10 %
